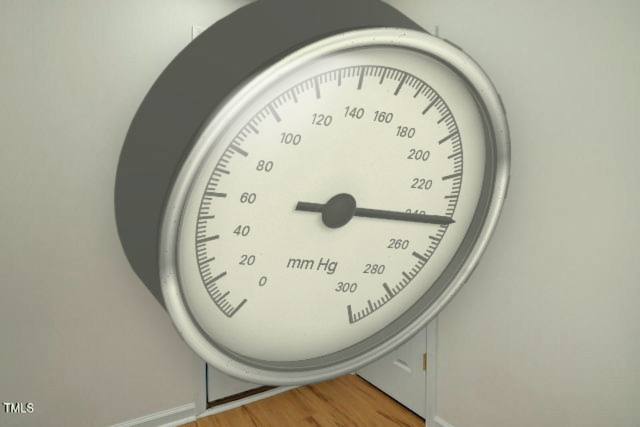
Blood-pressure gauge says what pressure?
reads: 240 mmHg
